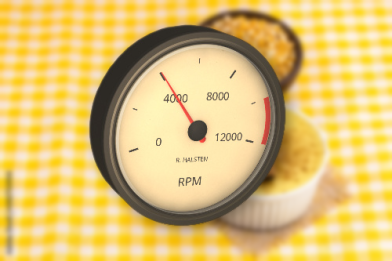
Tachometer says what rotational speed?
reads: 4000 rpm
